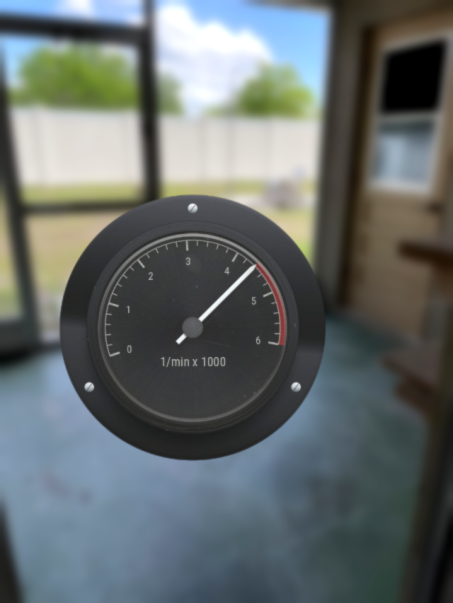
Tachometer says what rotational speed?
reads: 4400 rpm
